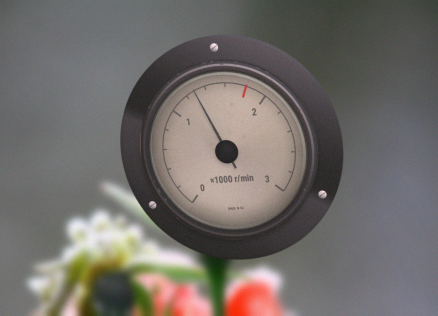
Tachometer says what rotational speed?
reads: 1300 rpm
